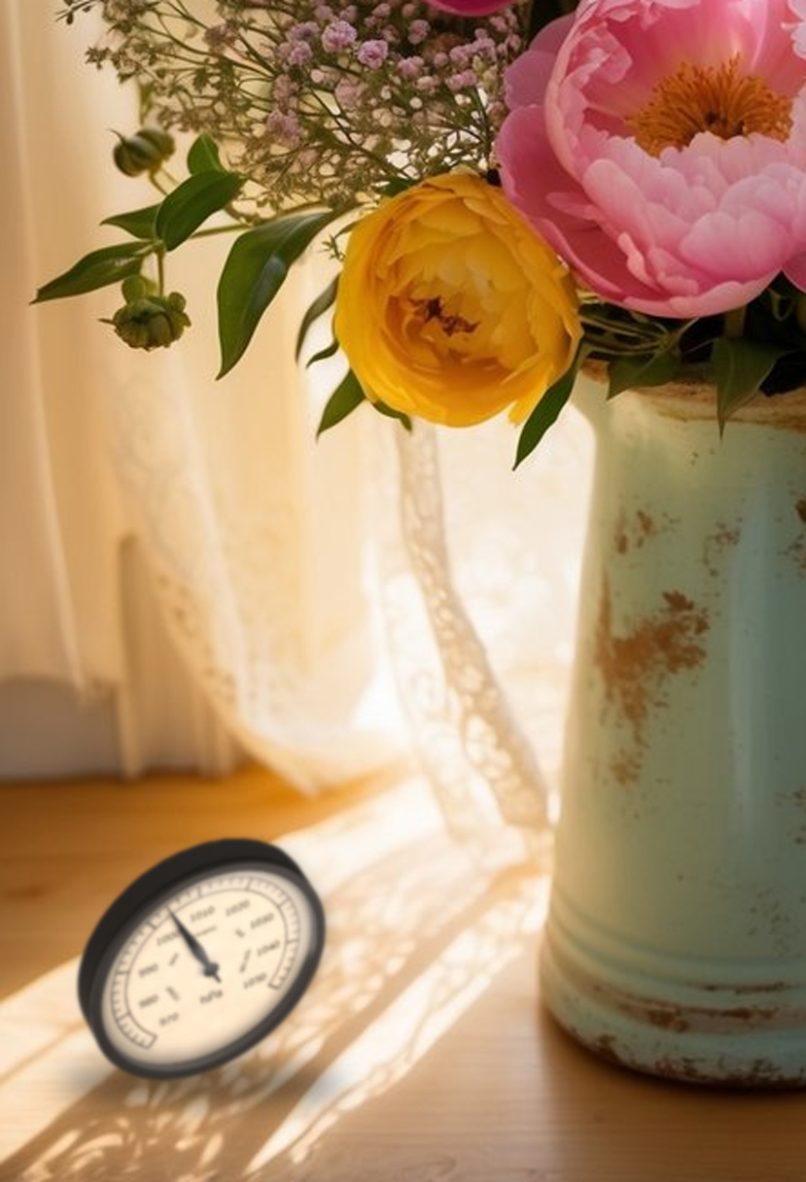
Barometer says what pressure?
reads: 1004 hPa
